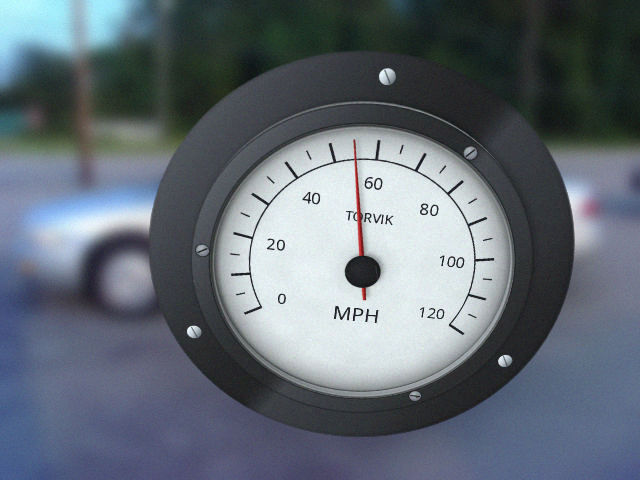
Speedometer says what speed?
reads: 55 mph
